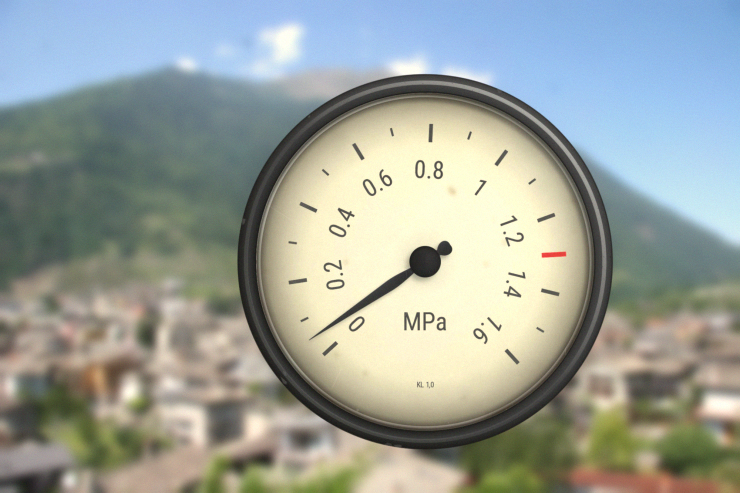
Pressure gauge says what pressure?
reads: 0.05 MPa
